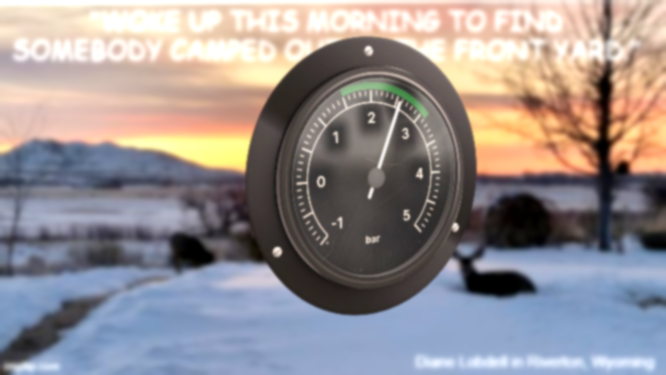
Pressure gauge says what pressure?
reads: 2.5 bar
